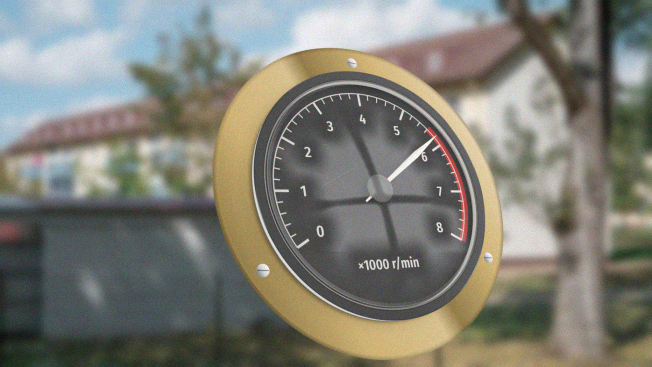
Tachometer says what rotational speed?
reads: 5800 rpm
